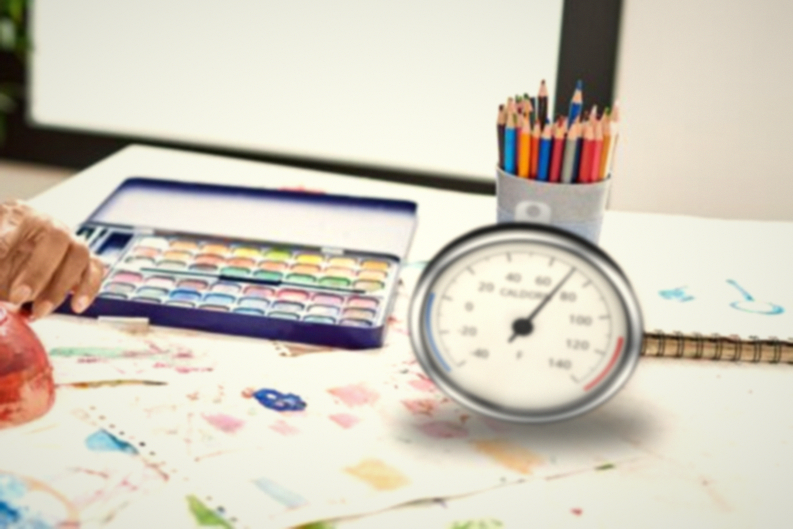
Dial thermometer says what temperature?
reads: 70 °F
